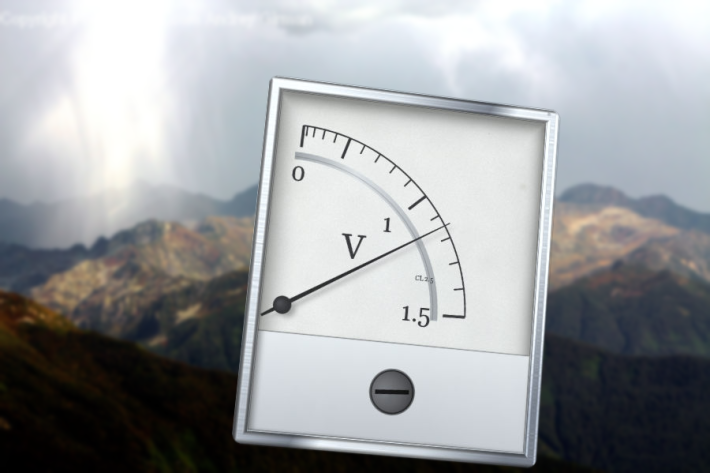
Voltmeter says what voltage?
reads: 1.15 V
